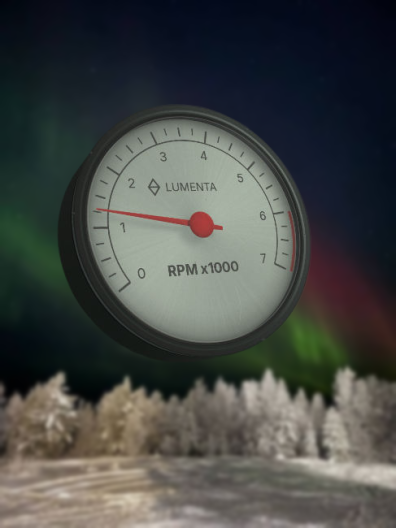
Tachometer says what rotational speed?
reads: 1250 rpm
